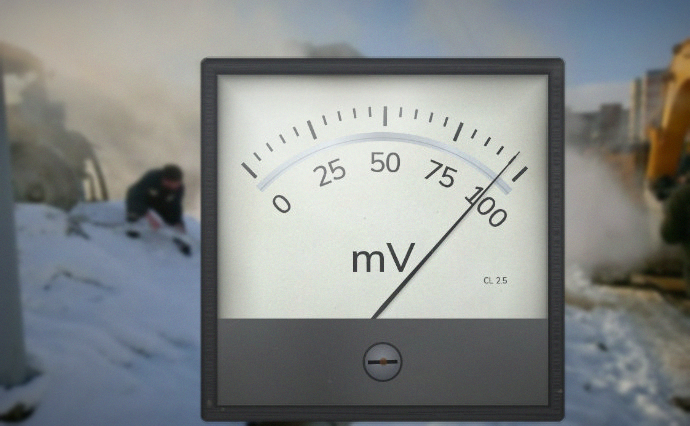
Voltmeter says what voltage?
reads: 95 mV
